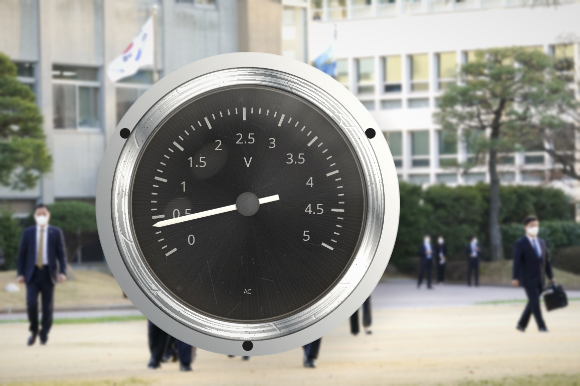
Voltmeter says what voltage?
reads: 0.4 V
